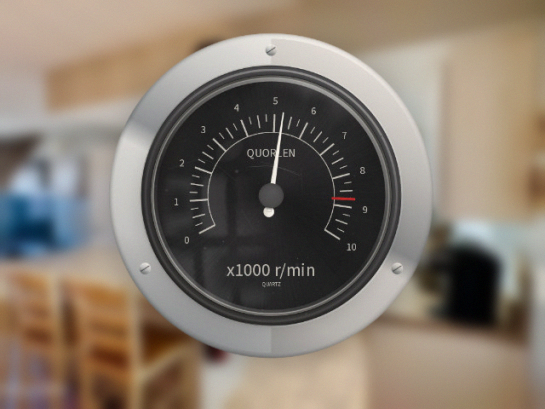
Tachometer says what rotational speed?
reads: 5250 rpm
